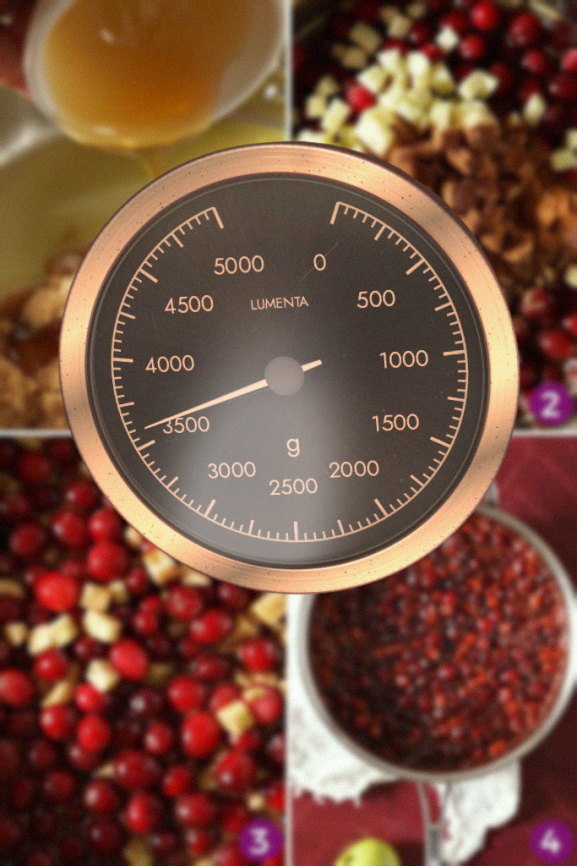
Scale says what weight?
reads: 3600 g
